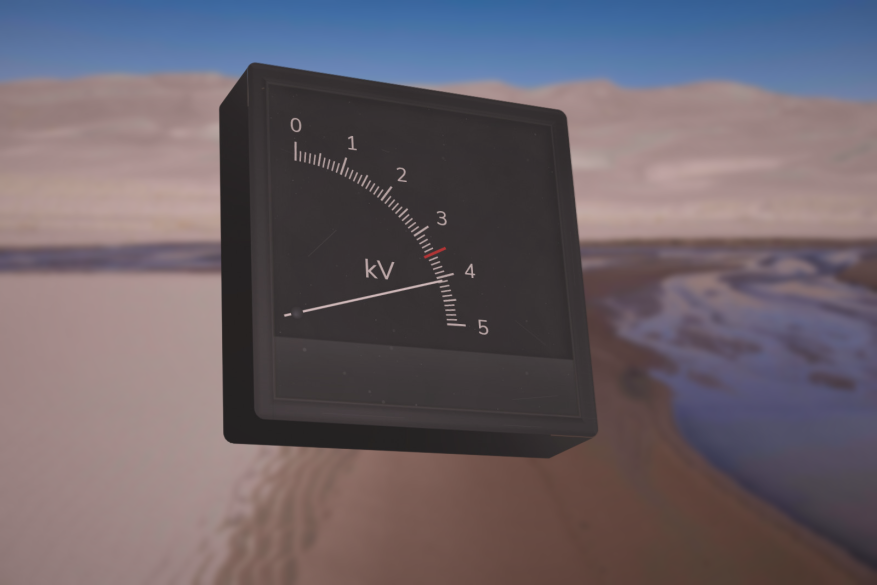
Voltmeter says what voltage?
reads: 4.1 kV
